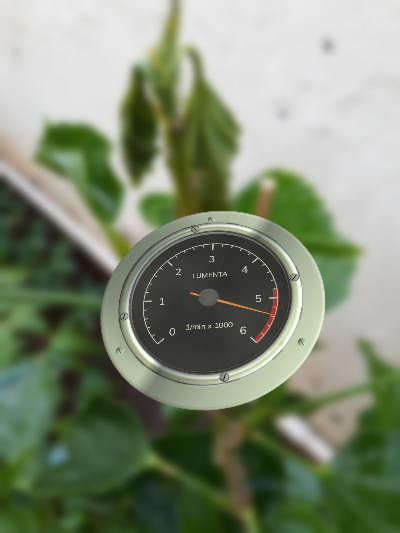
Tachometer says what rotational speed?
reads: 5400 rpm
